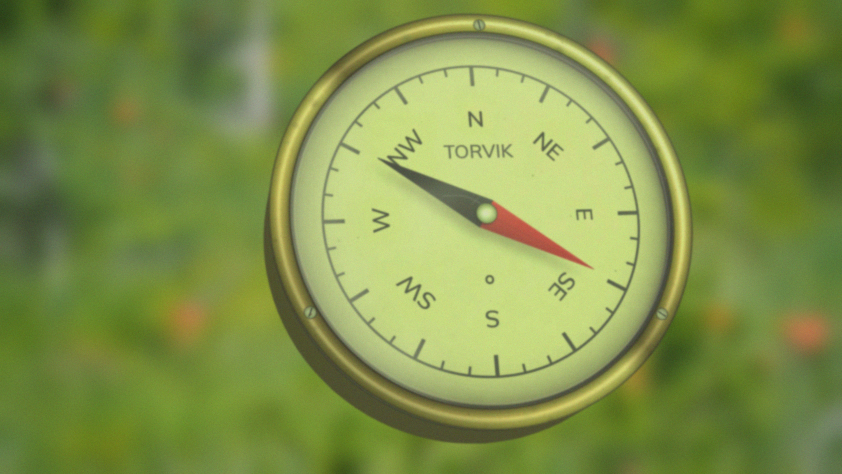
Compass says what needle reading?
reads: 120 °
